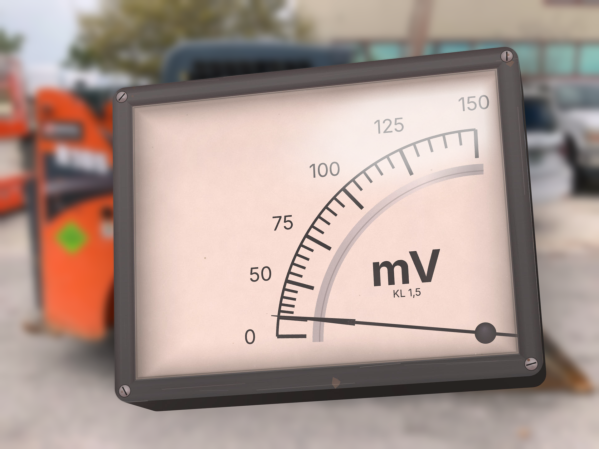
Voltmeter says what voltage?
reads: 25 mV
